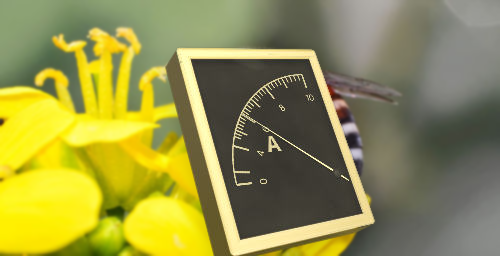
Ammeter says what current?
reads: 6 A
